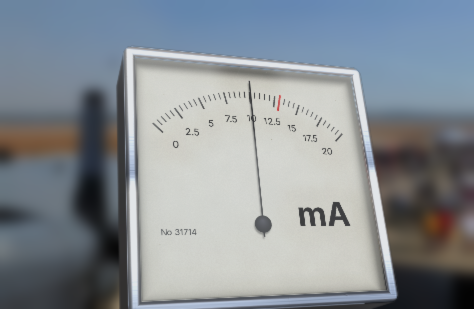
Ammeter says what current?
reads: 10 mA
